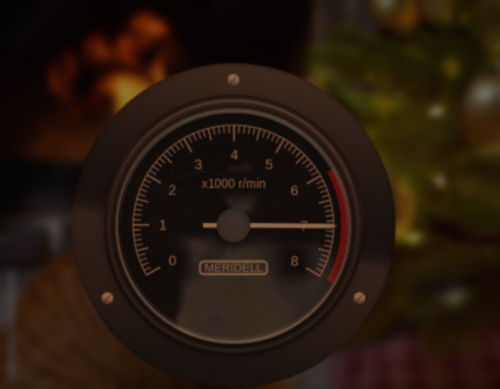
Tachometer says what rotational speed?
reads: 7000 rpm
